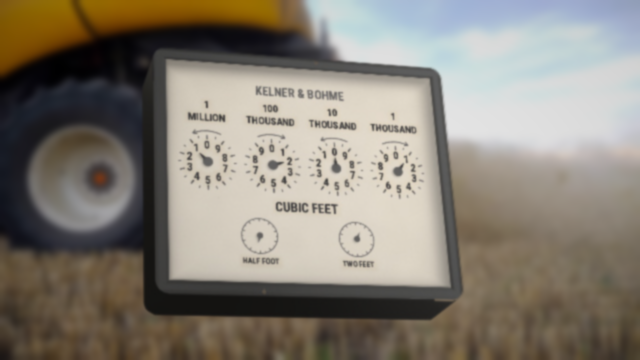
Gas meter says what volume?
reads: 120100 ft³
